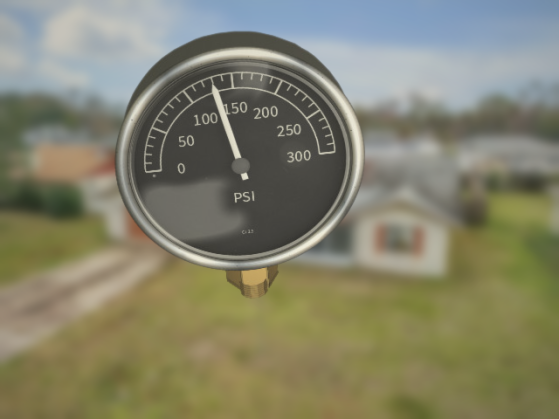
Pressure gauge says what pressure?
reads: 130 psi
